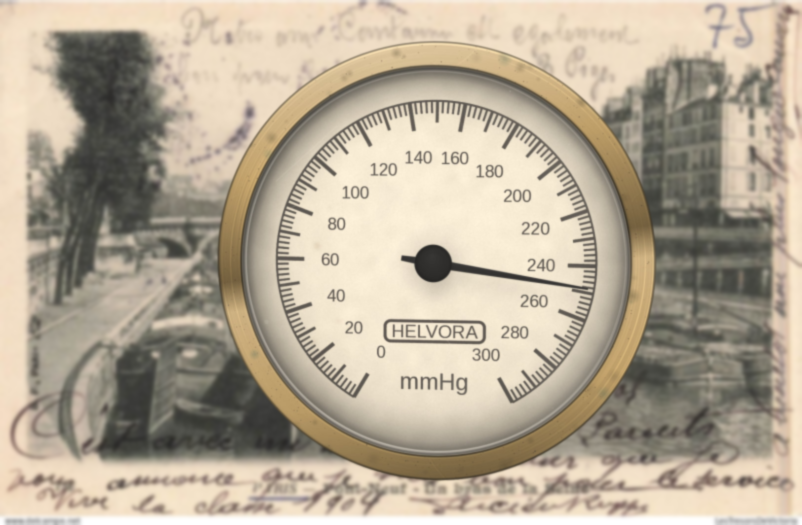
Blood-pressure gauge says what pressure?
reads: 248 mmHg
